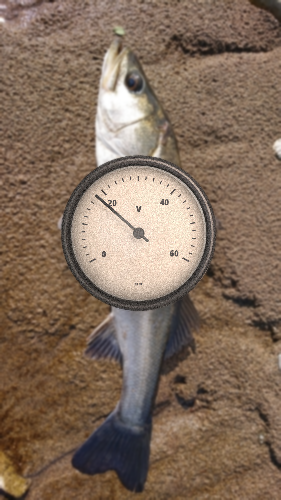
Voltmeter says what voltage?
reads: 18 V
